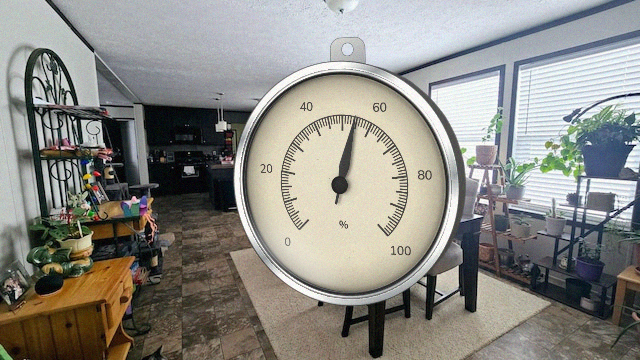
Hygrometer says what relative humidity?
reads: 55 %
